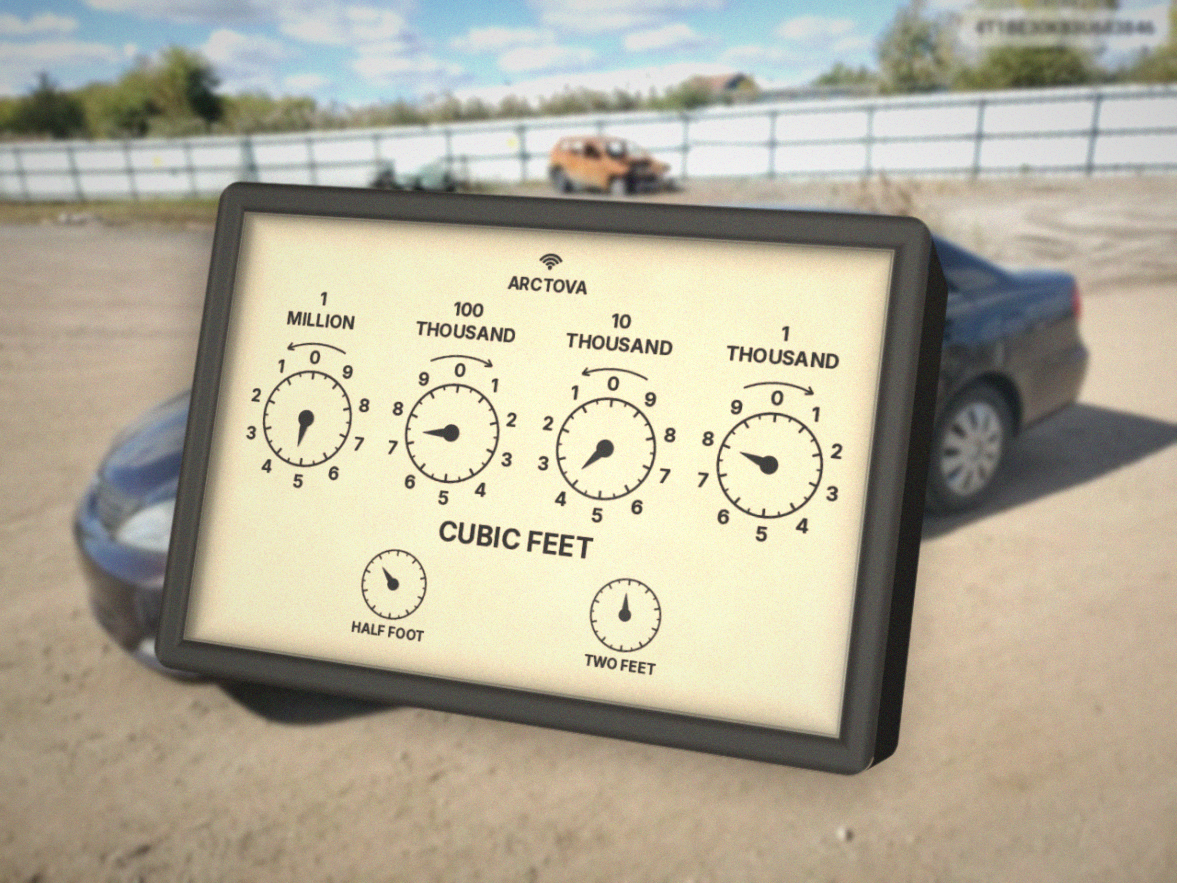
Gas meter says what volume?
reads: 473800 ft³
